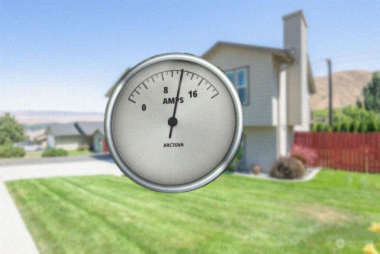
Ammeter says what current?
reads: 12 A
